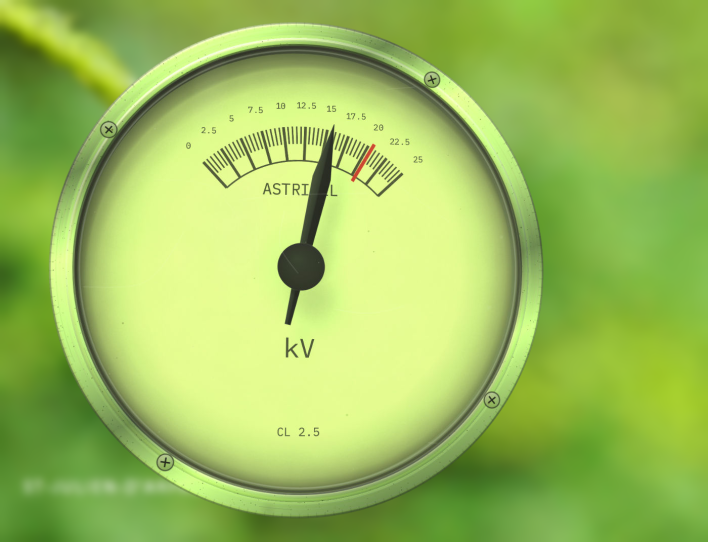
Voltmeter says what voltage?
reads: 15.5 kV
